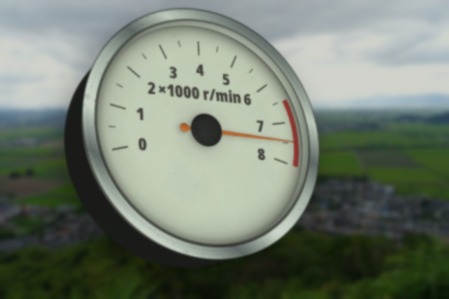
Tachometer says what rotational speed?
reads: 7500 rpm
